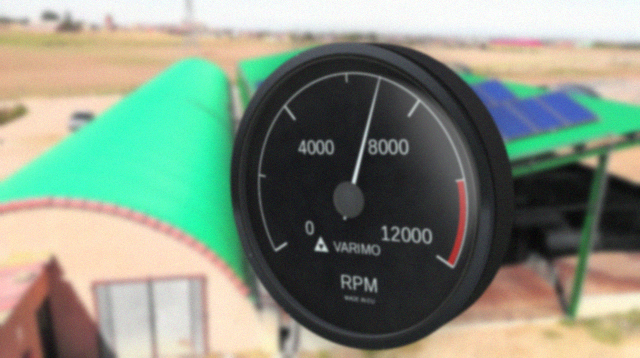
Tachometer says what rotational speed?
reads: 7000 rpm
